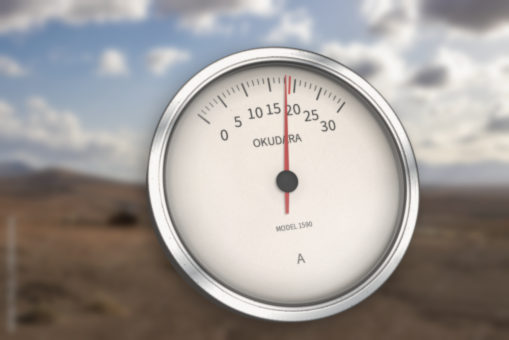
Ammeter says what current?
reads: 18 A
